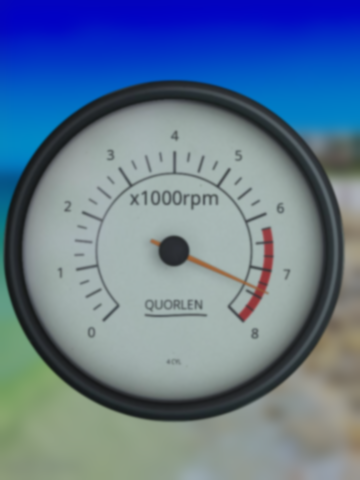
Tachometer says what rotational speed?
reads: 7375 rpm
